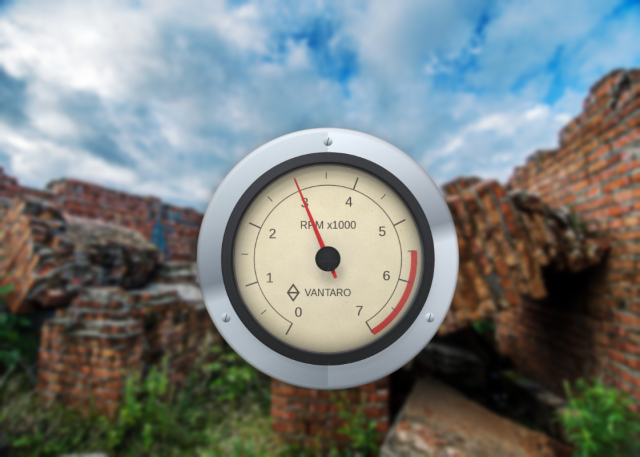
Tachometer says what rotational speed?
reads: 3000 rpm
